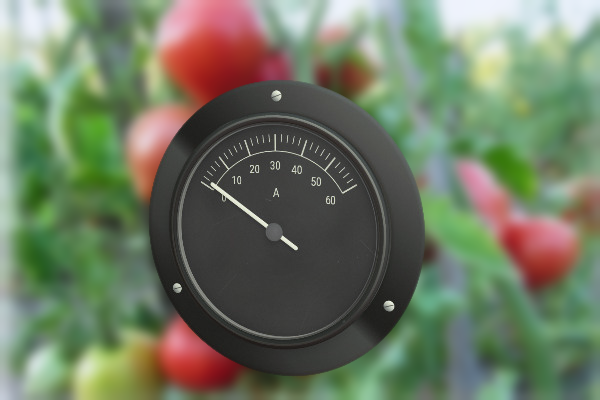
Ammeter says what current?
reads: 2 A
